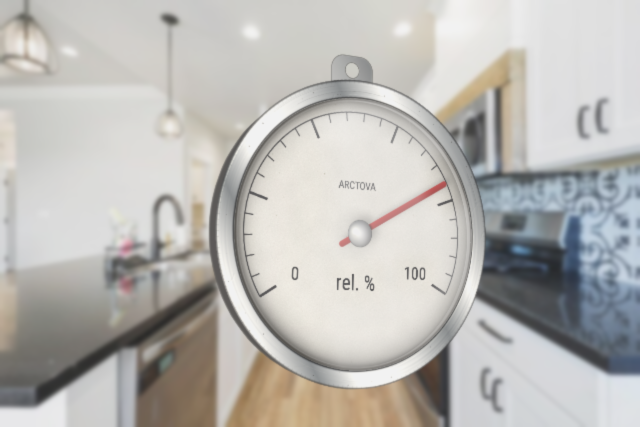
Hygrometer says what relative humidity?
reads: 76 %
